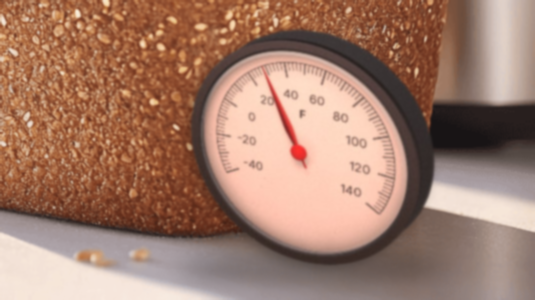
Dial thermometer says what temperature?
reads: 30 °F
